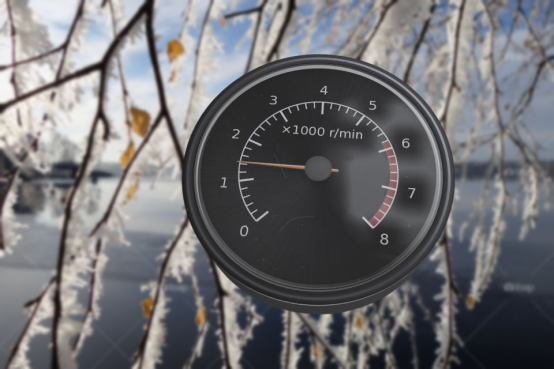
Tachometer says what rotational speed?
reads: 1400 rpm
